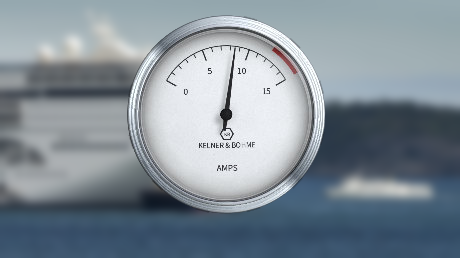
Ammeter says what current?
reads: 8.5 A
